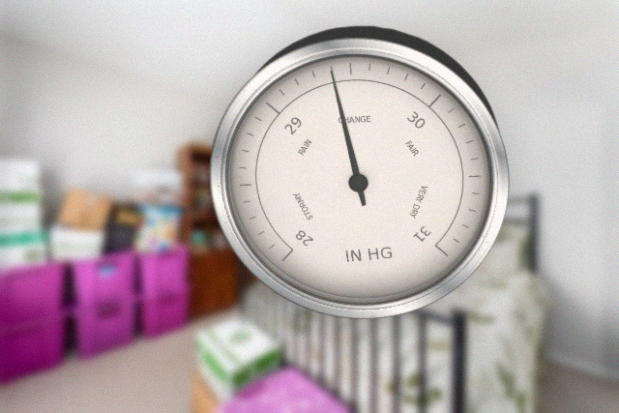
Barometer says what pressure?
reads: 29.4 inHg
